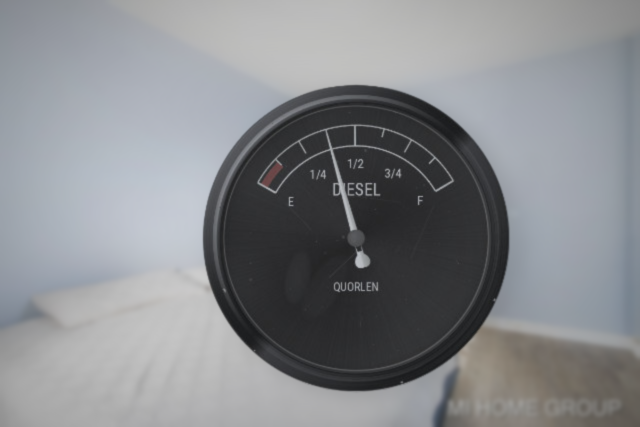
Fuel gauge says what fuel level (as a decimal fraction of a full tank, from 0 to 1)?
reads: 0.375
